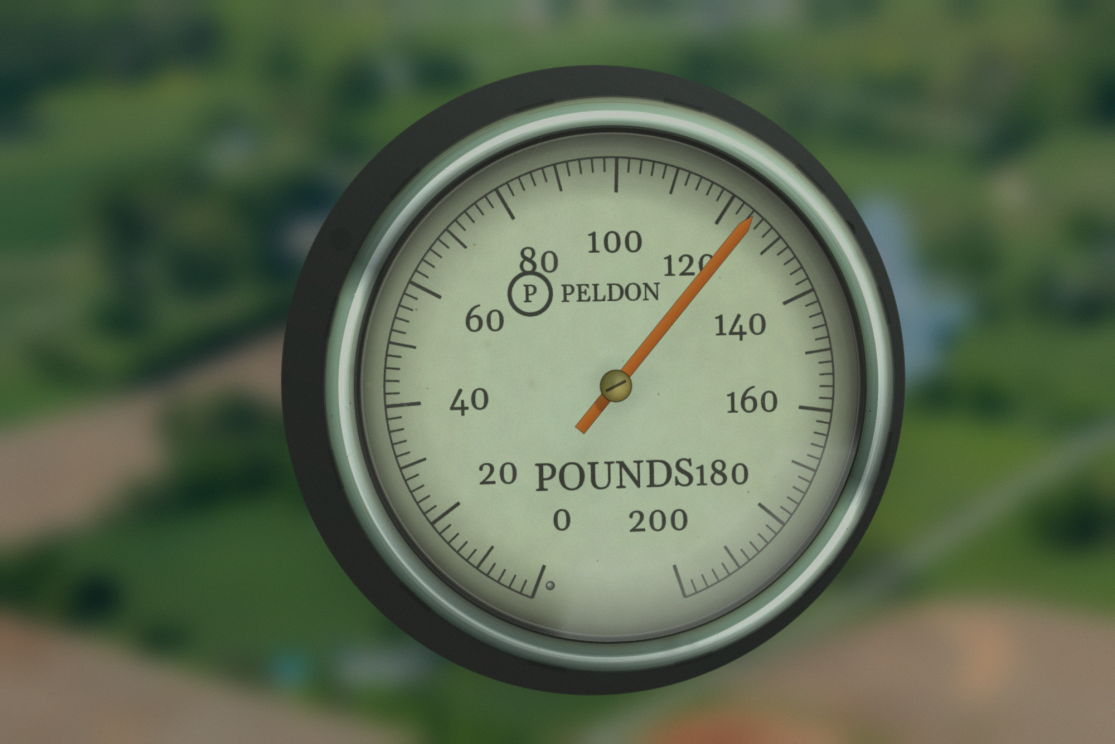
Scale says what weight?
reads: 124 lb
